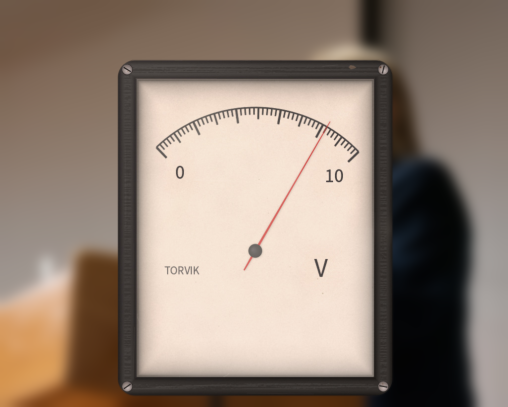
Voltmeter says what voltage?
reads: 8.2 V
